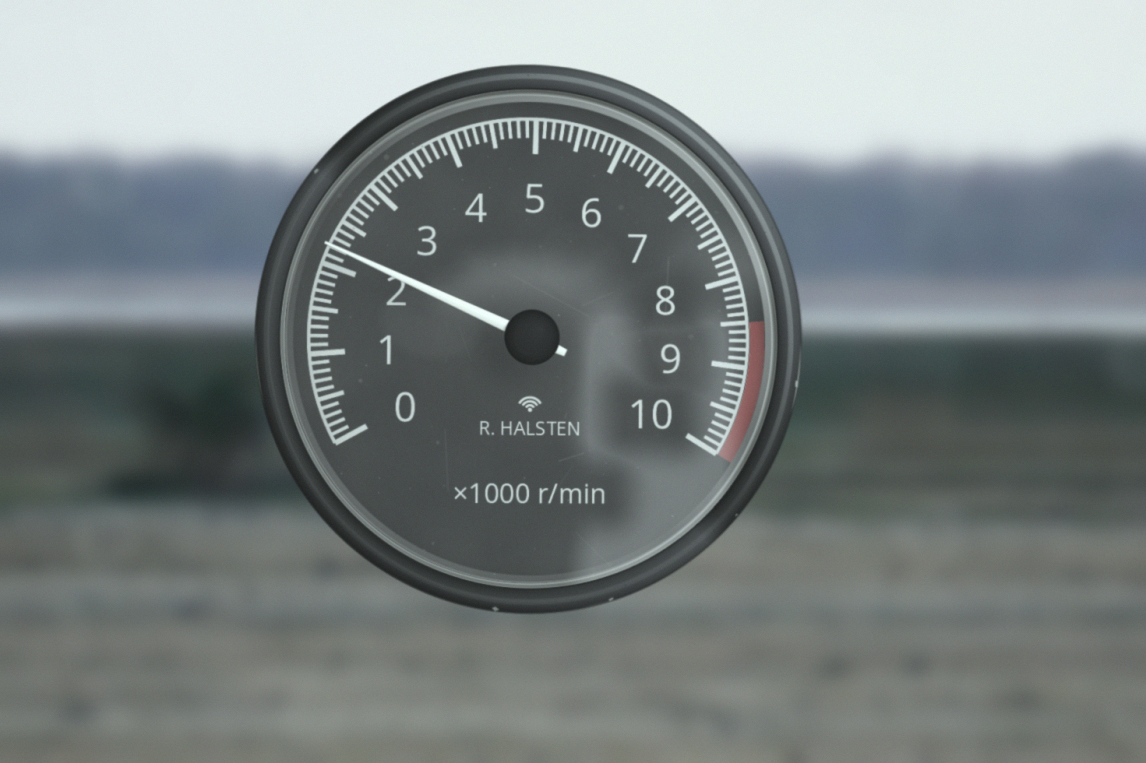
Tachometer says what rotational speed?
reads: 2200 rpm
